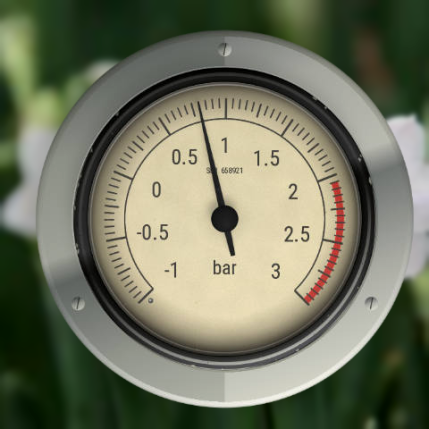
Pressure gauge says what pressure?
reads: 0.8 bar
